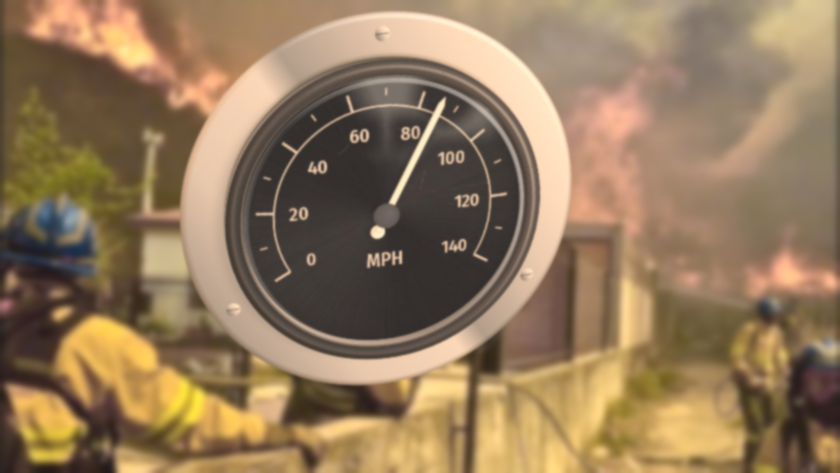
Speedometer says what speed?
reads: 85 mph
